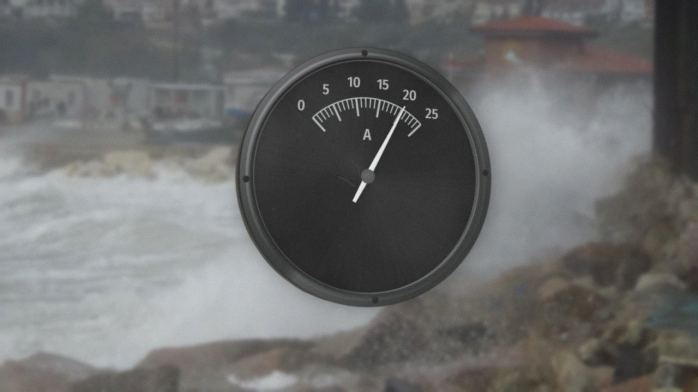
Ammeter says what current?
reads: 20 A
